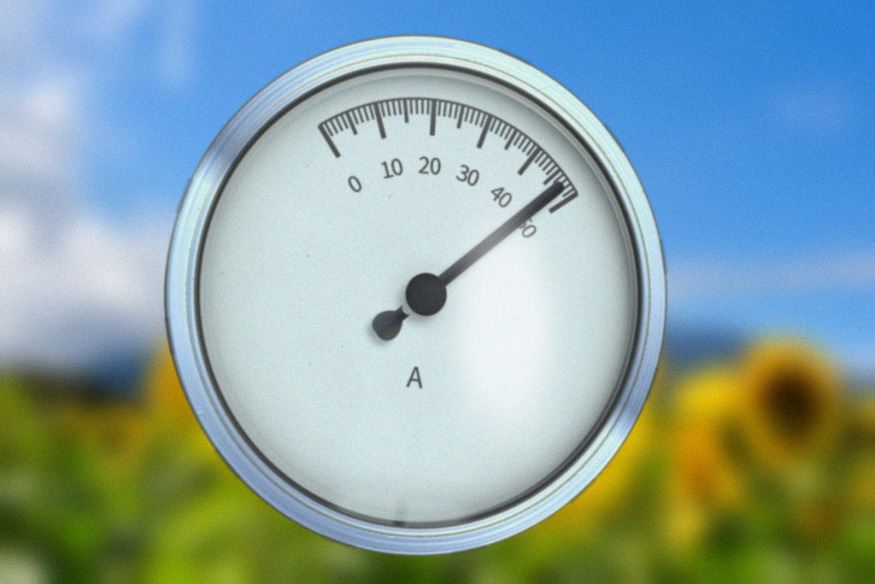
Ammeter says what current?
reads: 47 A
